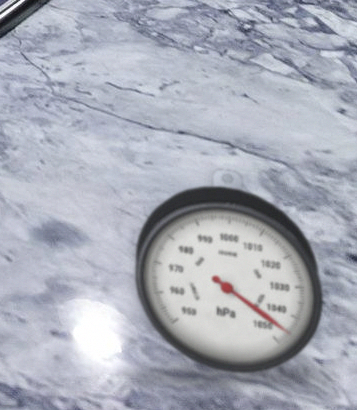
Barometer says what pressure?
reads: 1045 hPa
